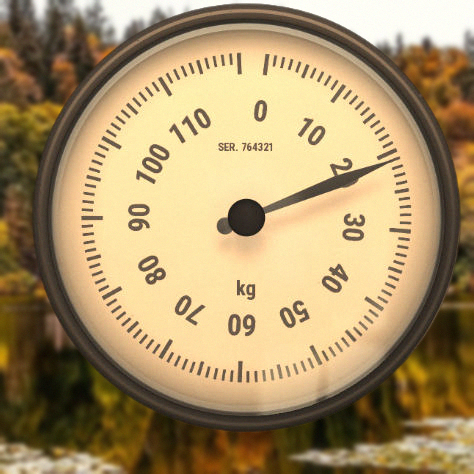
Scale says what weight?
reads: 21 kg
